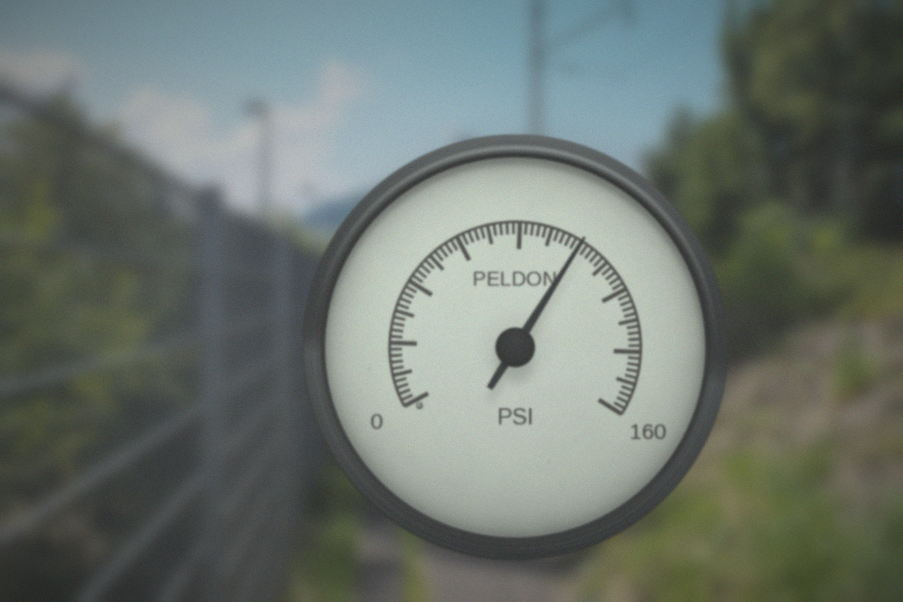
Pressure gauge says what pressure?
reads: 100 psi
